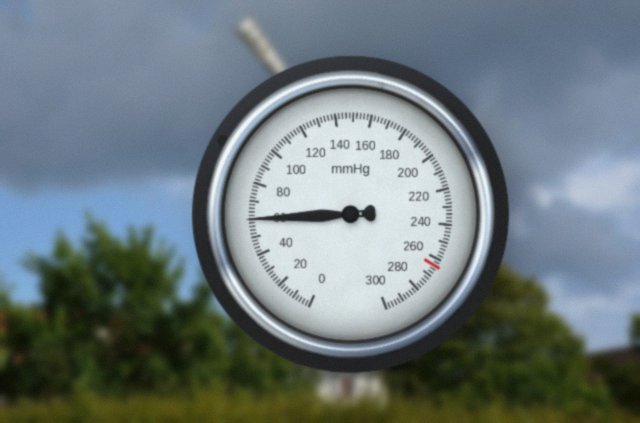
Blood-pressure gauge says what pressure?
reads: 60 mmHg
